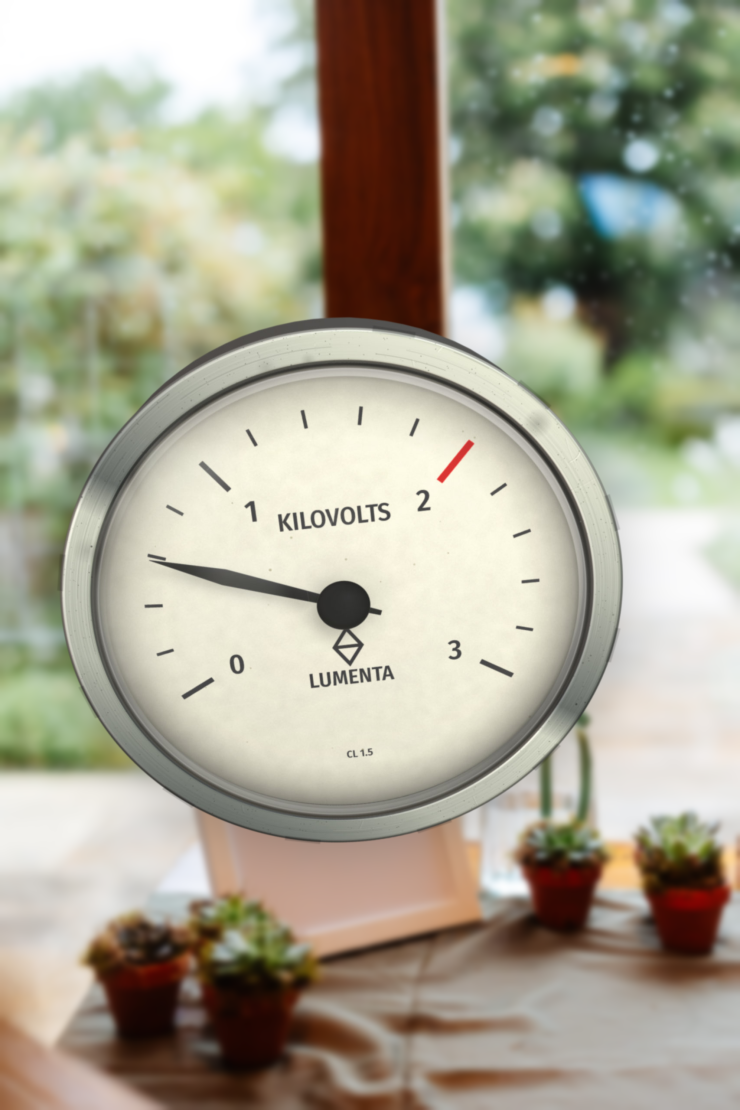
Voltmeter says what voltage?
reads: 0.6 kV
